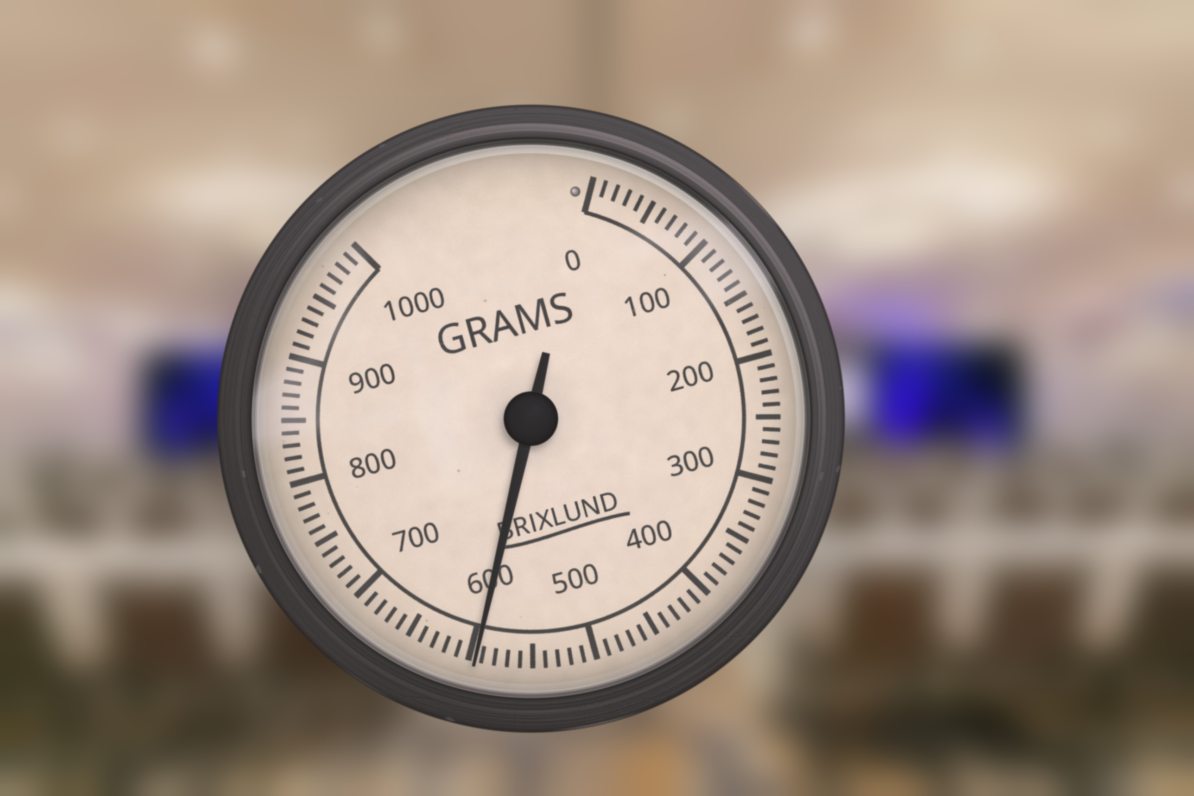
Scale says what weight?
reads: 595 g
